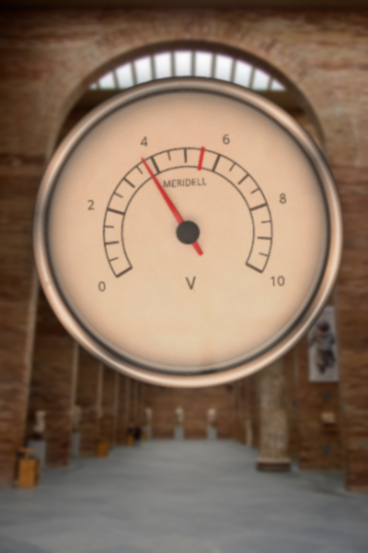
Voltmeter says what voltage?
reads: 3.75 V
